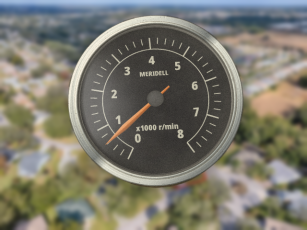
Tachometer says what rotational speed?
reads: 600 rpm
